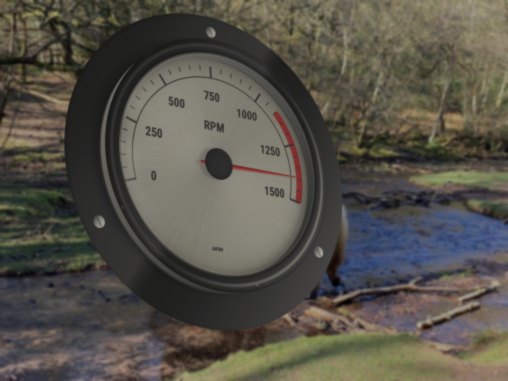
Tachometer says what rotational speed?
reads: 1400 rpm
